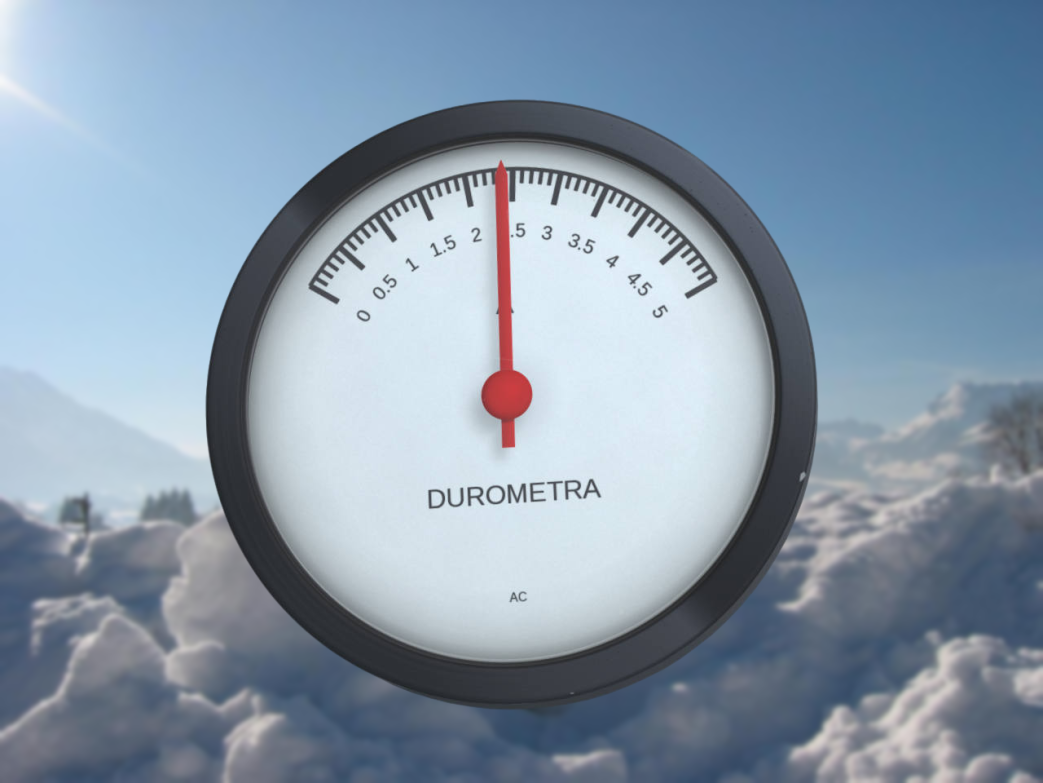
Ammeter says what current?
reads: 2.4 A
